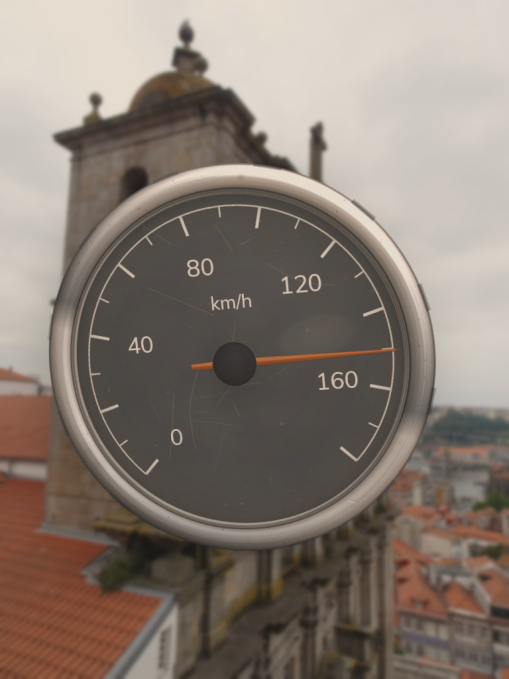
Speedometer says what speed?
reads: 150 km/h
